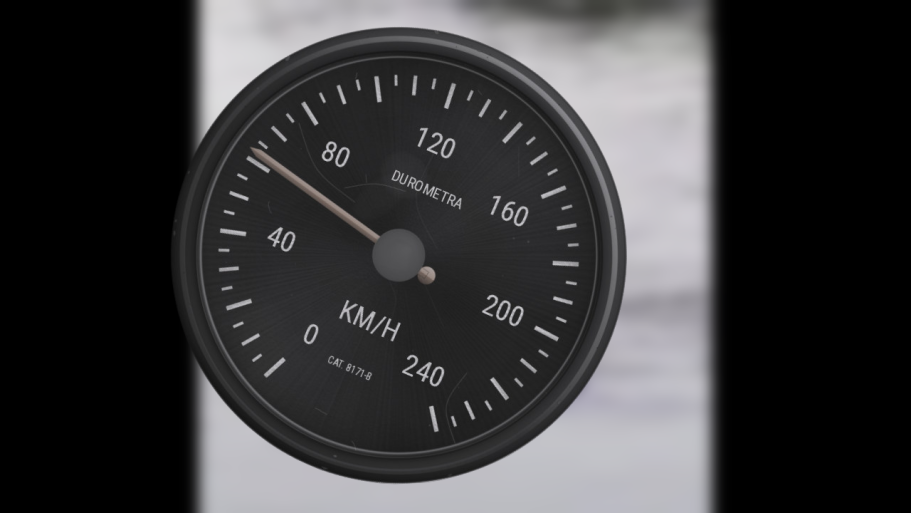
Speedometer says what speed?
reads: 62.5 km/h
